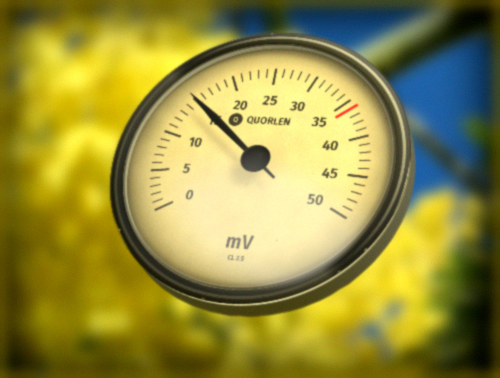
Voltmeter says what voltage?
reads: 15 mV
